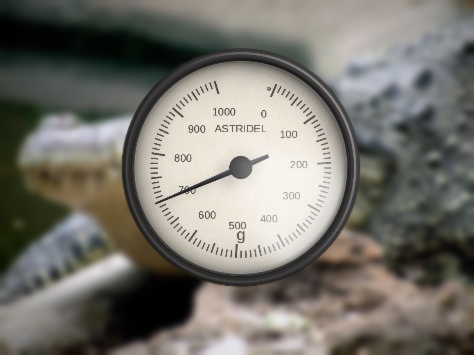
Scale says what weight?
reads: 700 g
